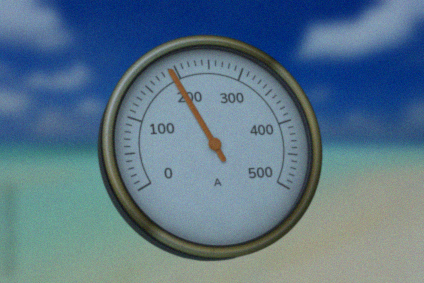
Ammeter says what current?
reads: 190 A
